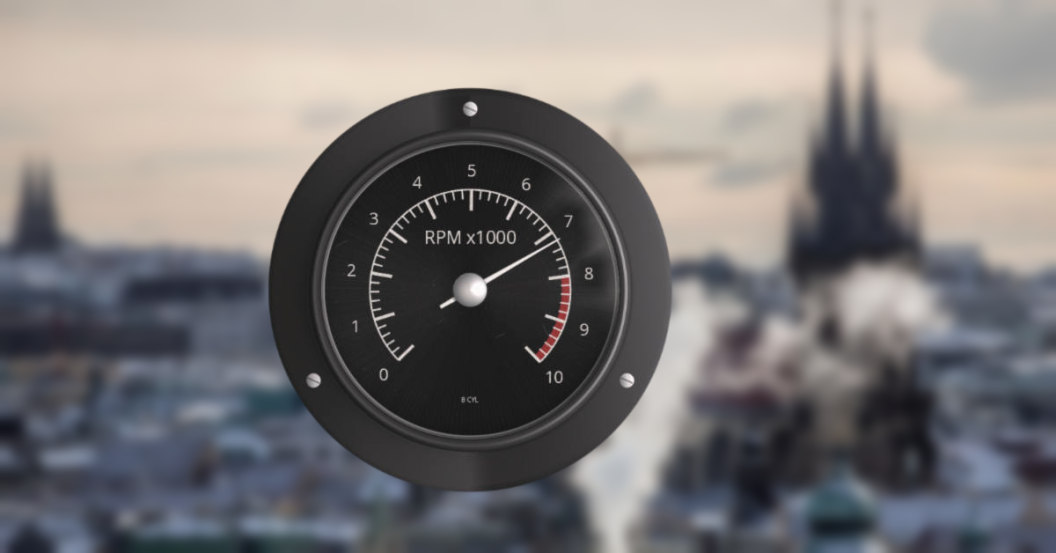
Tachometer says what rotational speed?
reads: 7200 rpm
